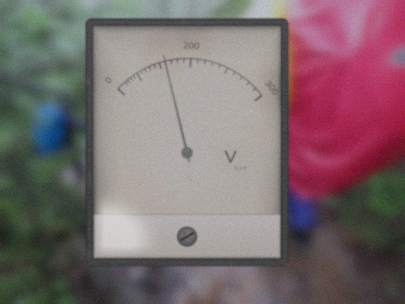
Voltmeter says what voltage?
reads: 160 V
